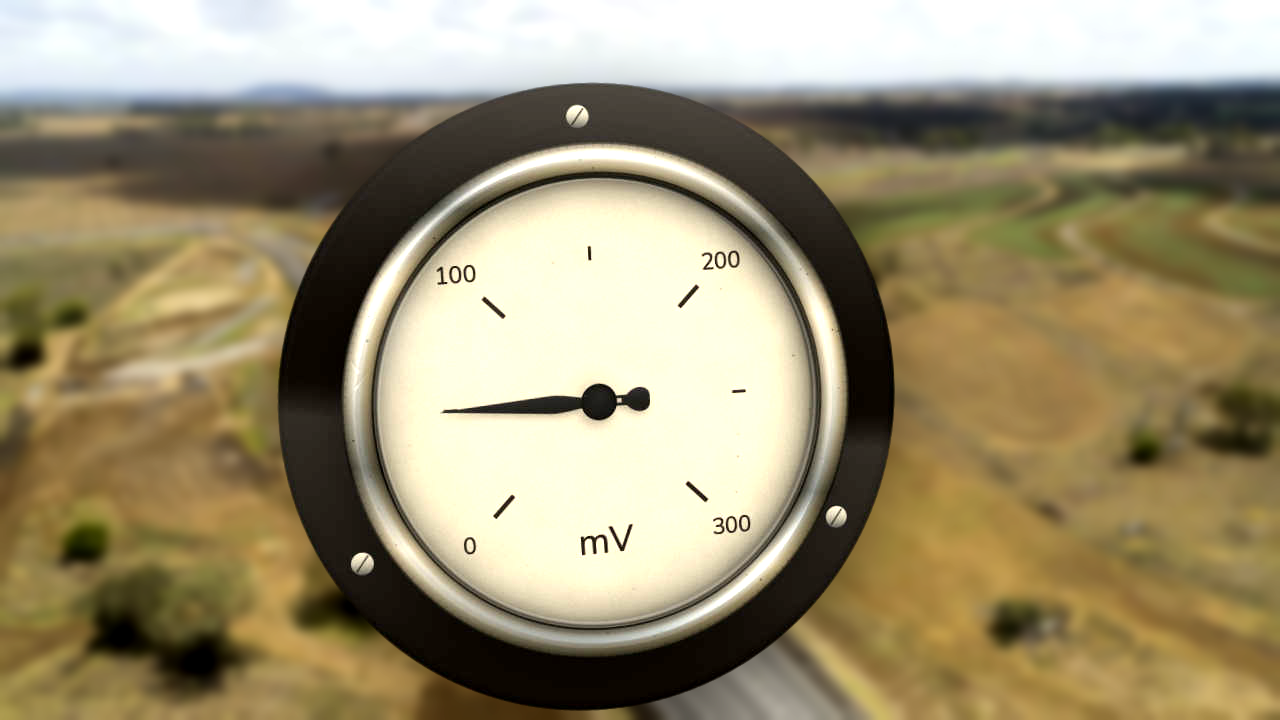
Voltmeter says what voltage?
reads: 50 mV
